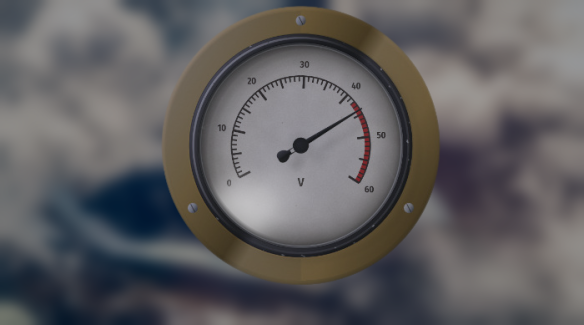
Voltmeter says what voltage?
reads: 44 V
